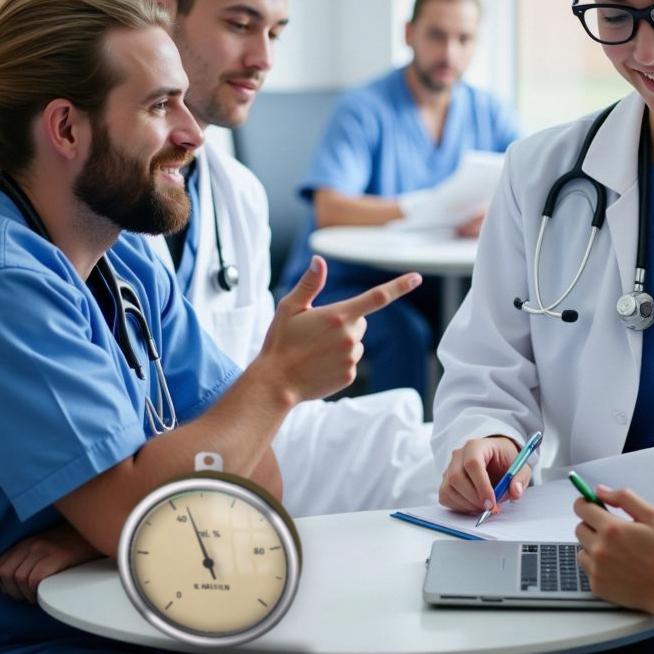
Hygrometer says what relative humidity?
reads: 45 %
